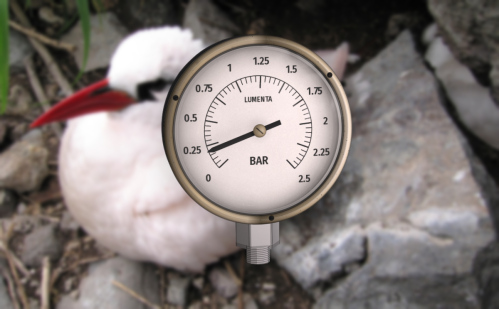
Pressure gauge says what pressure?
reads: 0.2 bar
